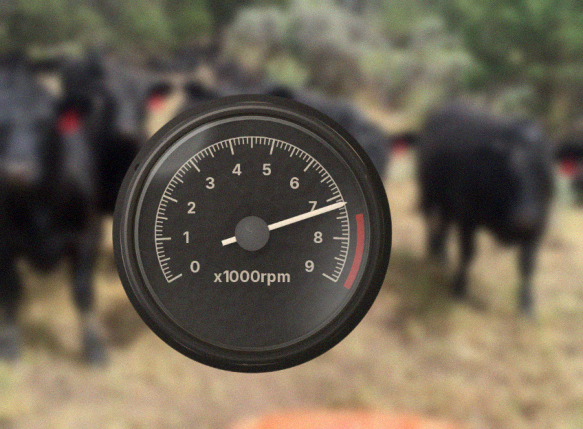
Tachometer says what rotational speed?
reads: 7200 rpm
